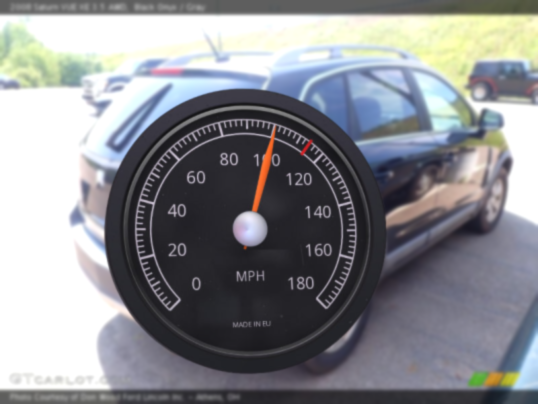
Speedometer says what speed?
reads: 100 mph
